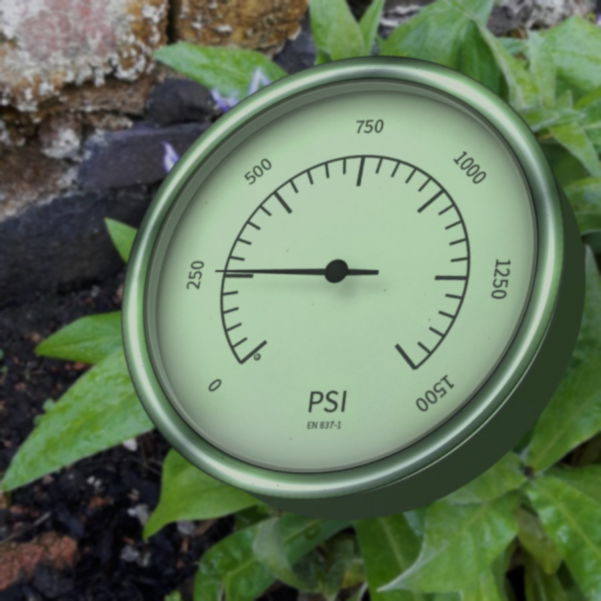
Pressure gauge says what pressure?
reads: 250 psi
